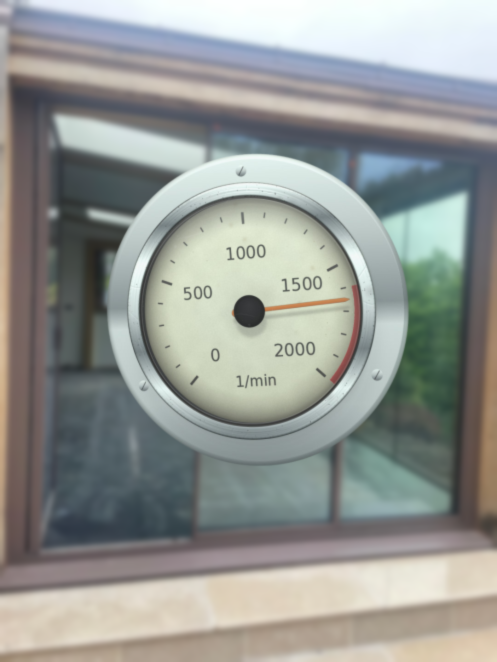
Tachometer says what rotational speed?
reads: 1650 rpm
